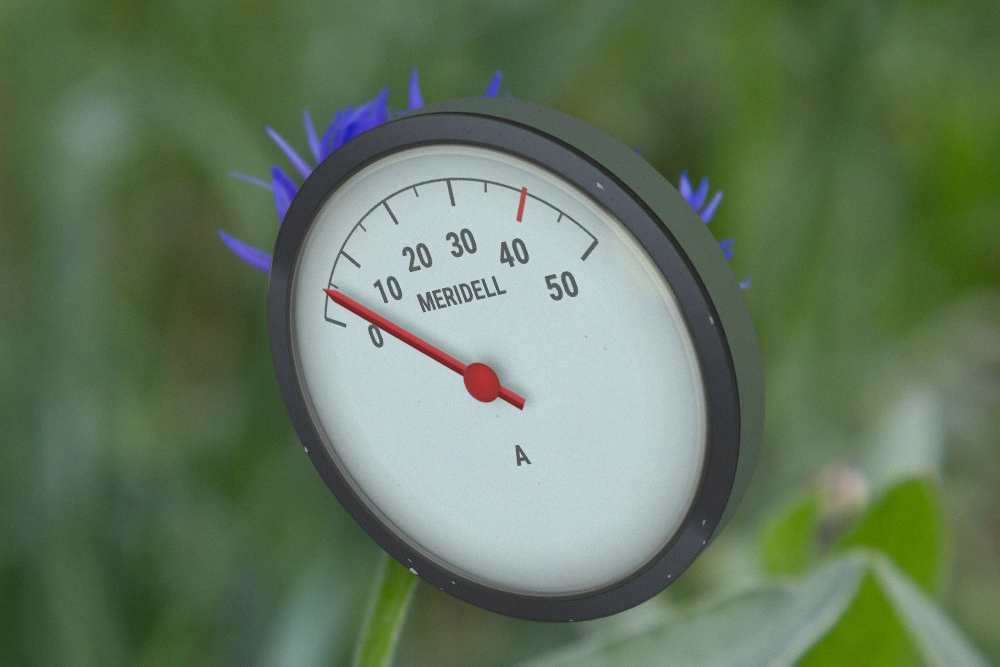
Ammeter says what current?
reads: 5 A
